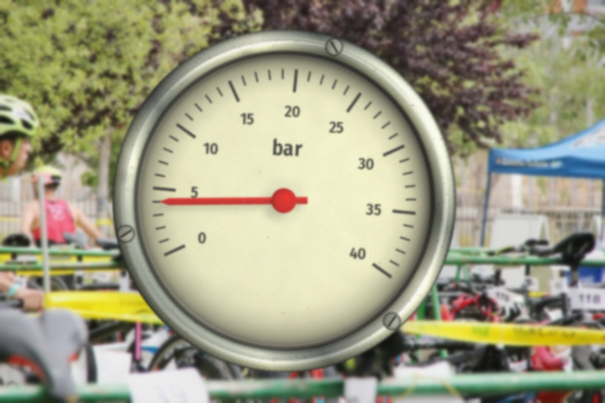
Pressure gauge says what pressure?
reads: 4 bar
